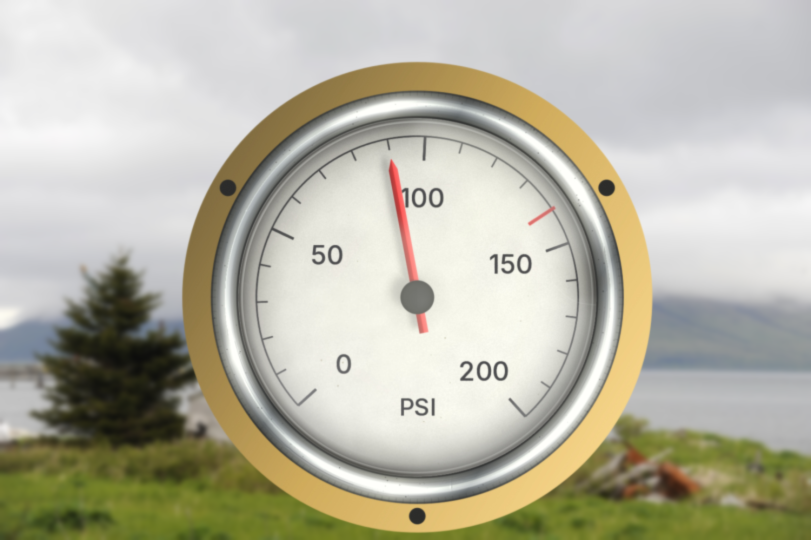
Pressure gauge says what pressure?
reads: 90 psi
